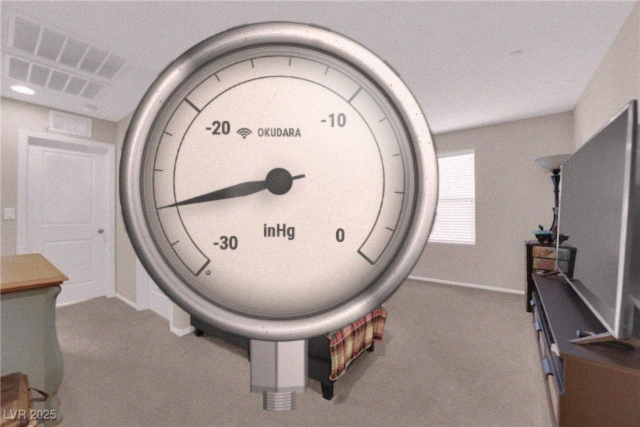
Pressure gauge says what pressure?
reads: -26 inHg
